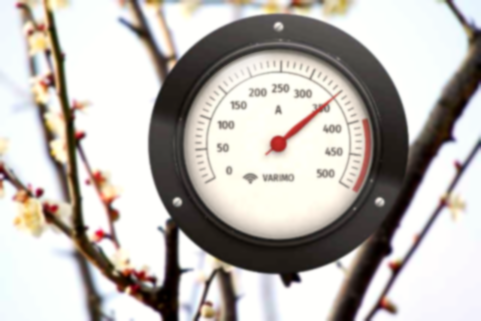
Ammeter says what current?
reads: 350 A
